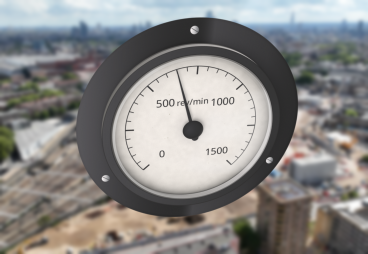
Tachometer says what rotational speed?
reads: 650 rpm
